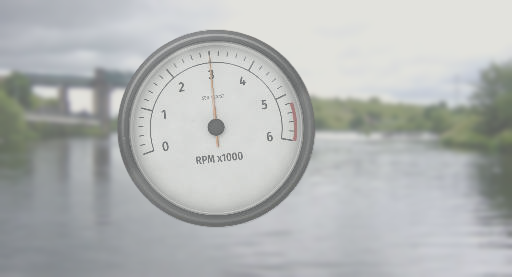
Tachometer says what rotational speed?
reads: 3000 rpm
